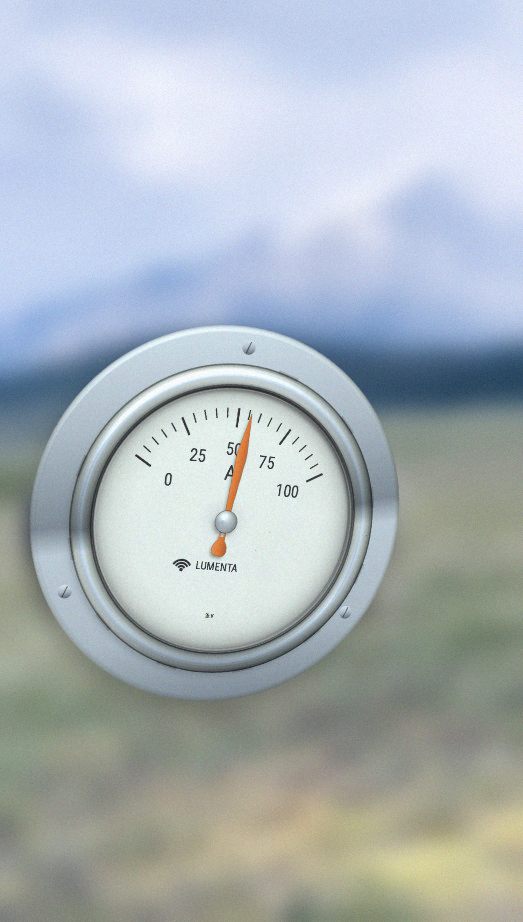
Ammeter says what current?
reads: 55 A
